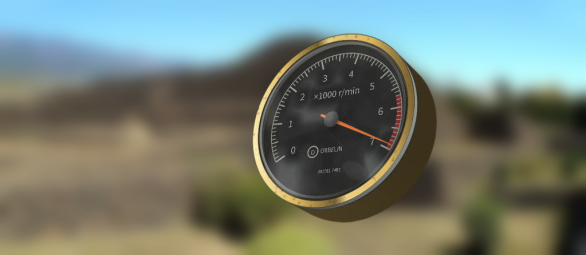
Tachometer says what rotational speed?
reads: 6900 rpm
